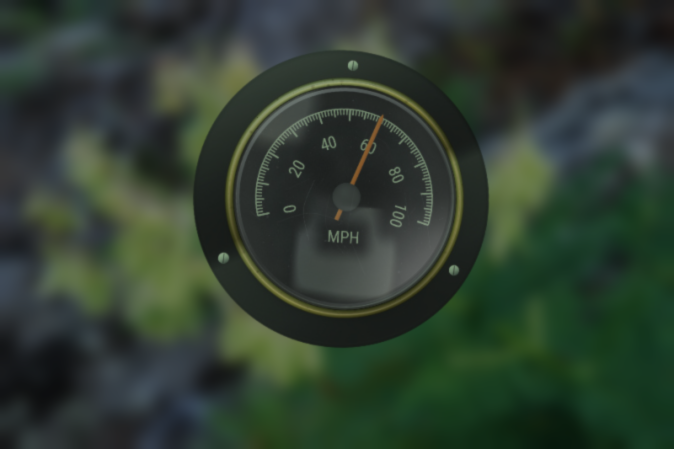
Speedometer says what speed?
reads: 60 mph
